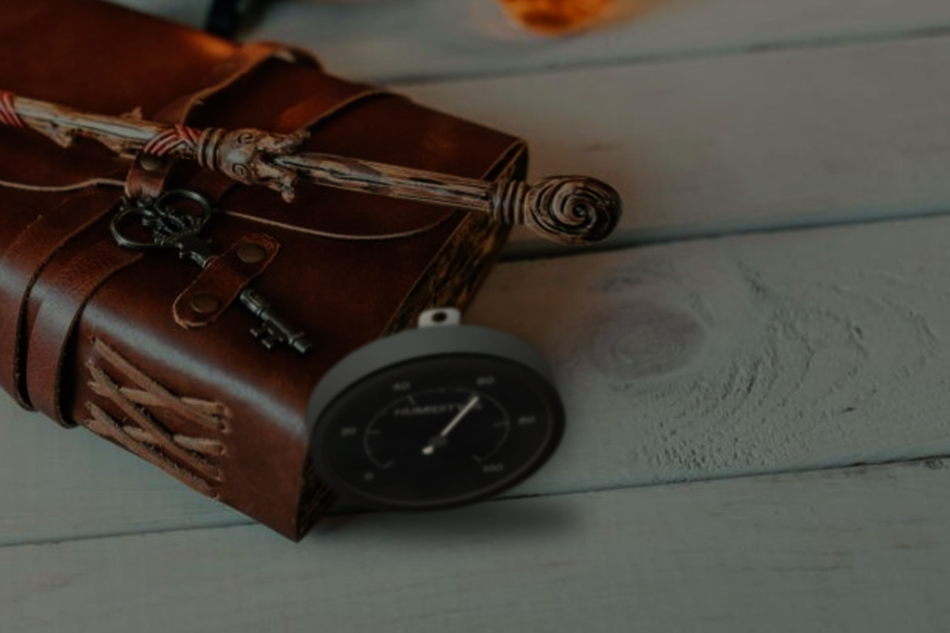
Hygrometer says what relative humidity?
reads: 60 %
